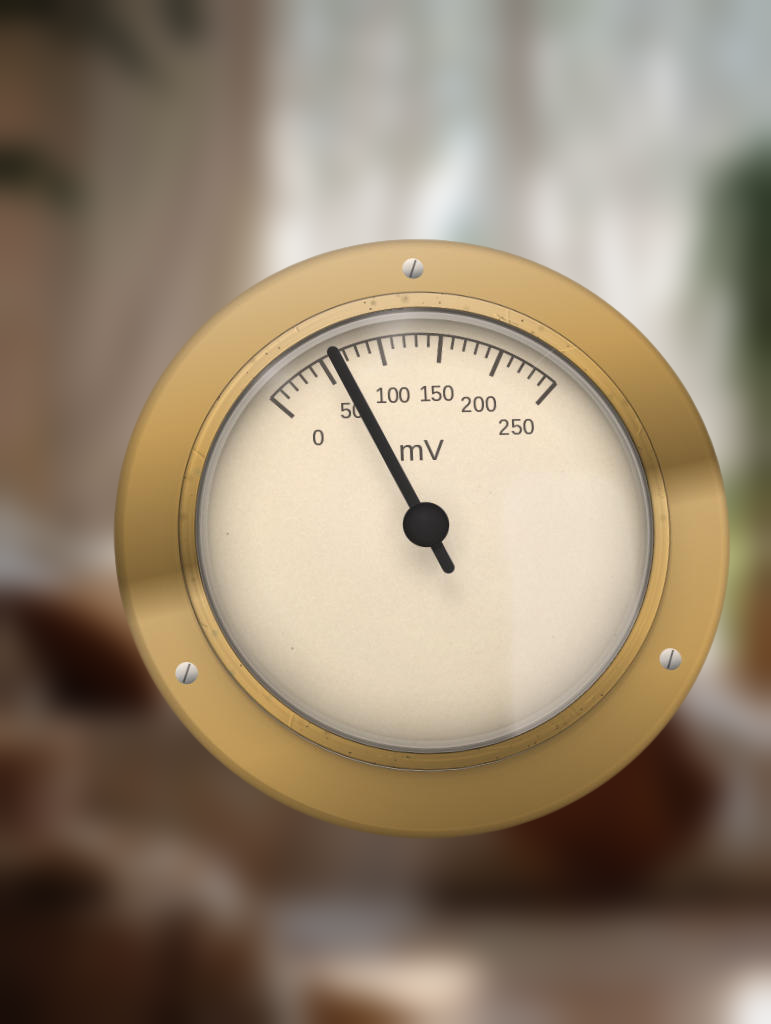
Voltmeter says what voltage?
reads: 60 mV
